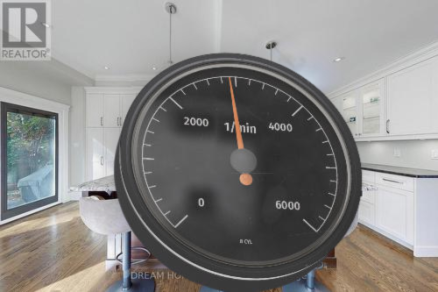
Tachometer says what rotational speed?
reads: 2900 rpm
